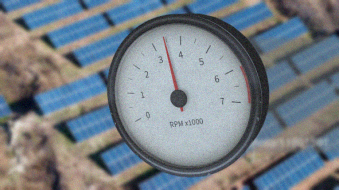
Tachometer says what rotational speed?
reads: 3500 rpm
